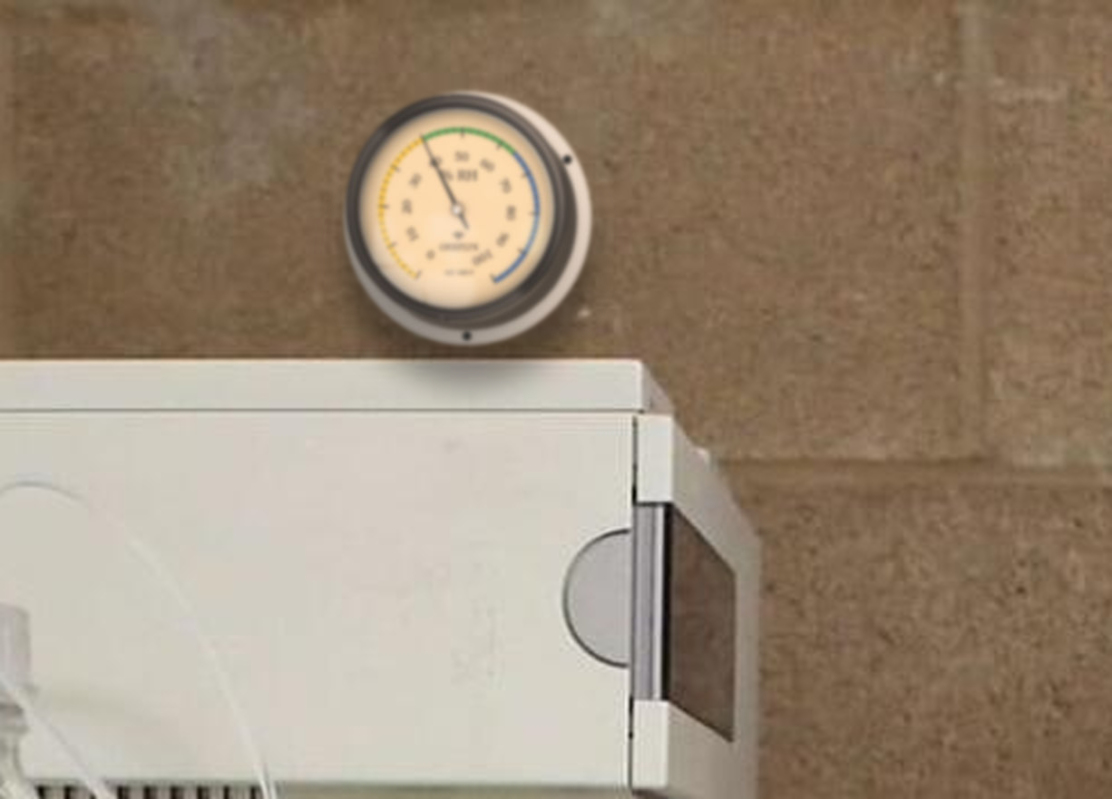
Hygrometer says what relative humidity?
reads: 40 %
